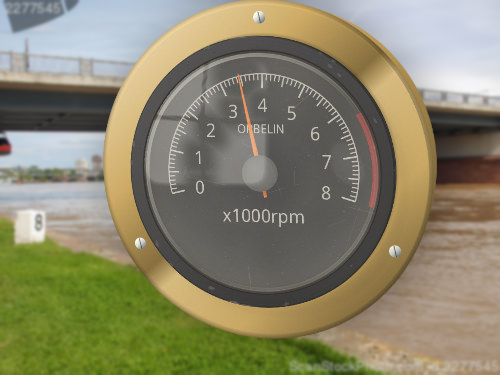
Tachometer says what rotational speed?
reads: 3500 rpm
